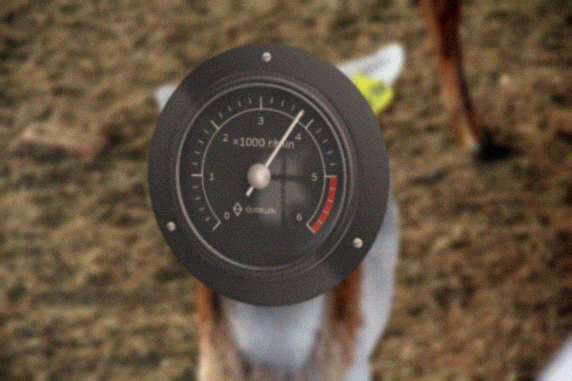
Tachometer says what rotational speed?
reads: 3800 rpm
